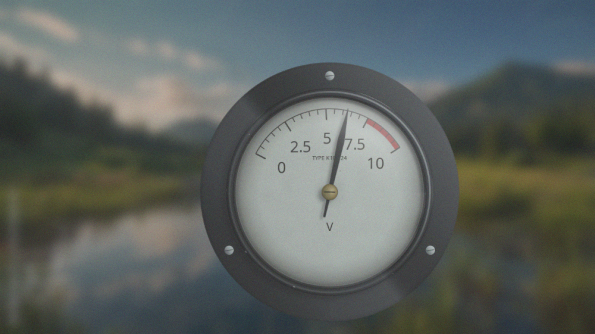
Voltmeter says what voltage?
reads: 6.25 V
